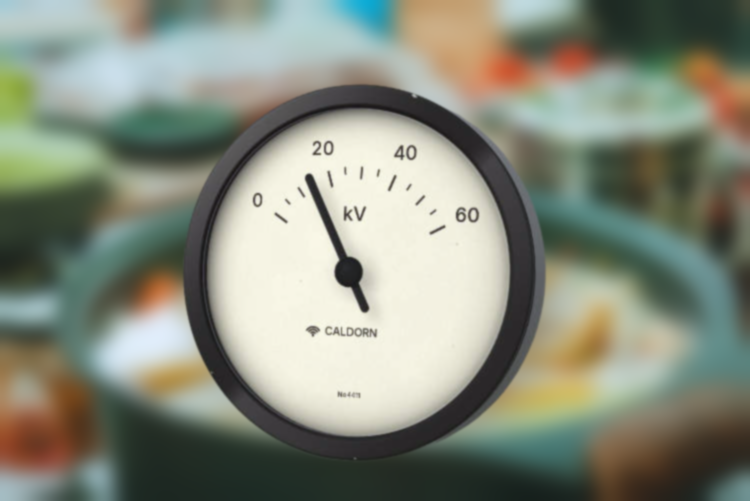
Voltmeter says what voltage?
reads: 15 kV
